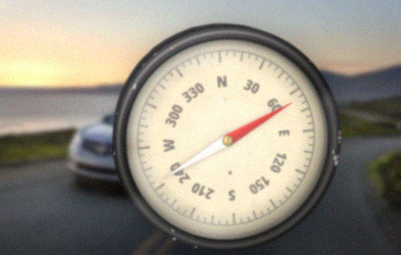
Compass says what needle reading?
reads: 65 °
